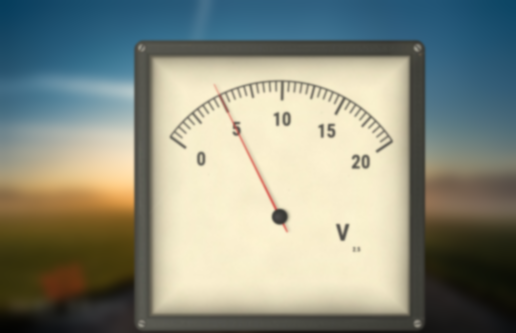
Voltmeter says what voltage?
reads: 5 V
